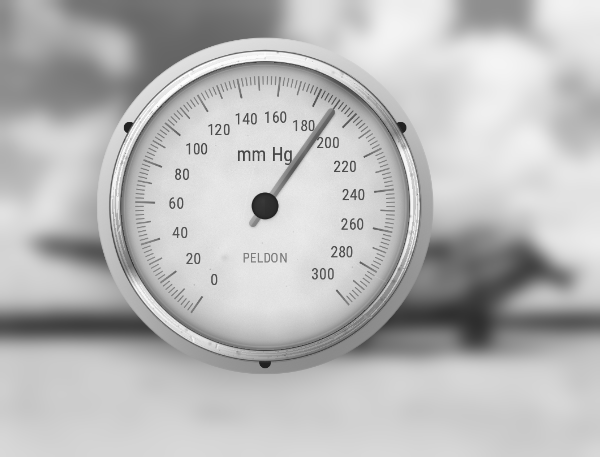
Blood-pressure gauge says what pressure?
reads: 190 mmHg
